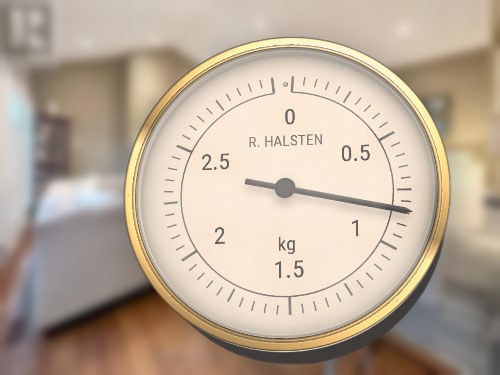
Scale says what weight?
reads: 0.85 kg
